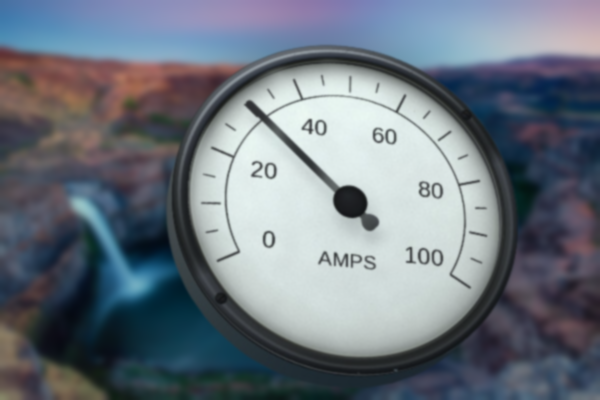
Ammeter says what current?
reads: 30 A
